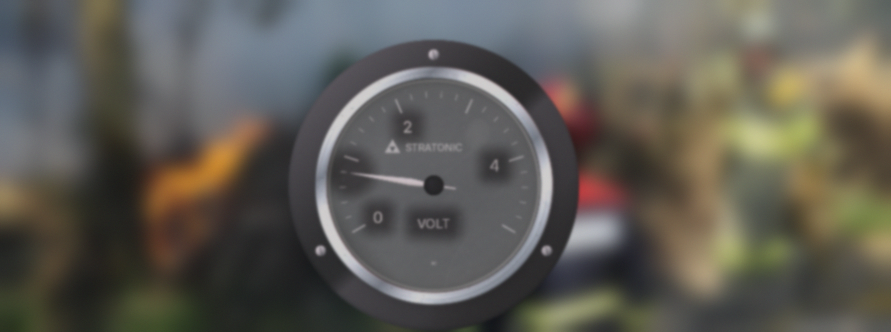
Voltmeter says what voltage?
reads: 0.8 V
